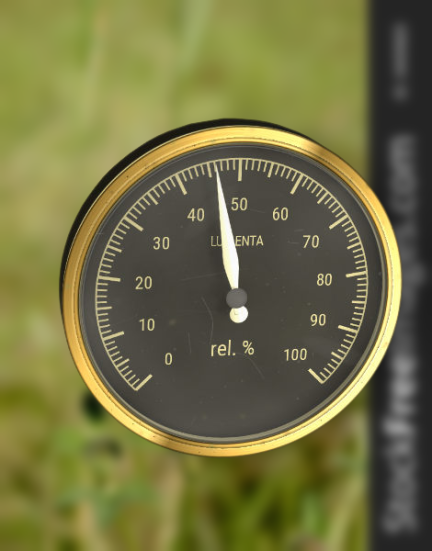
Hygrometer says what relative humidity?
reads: 46 %
